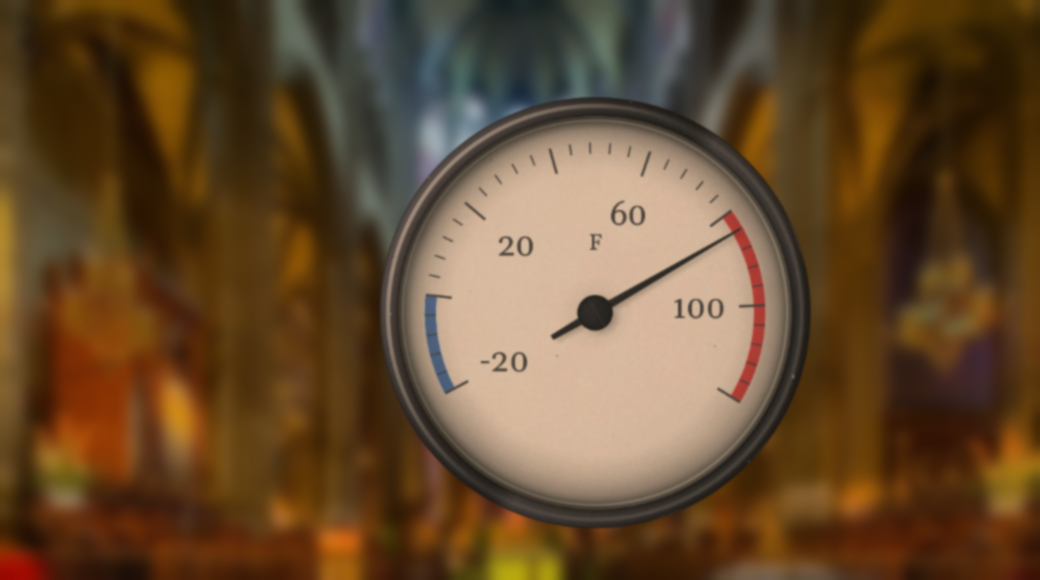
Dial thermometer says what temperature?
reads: 84 °F
